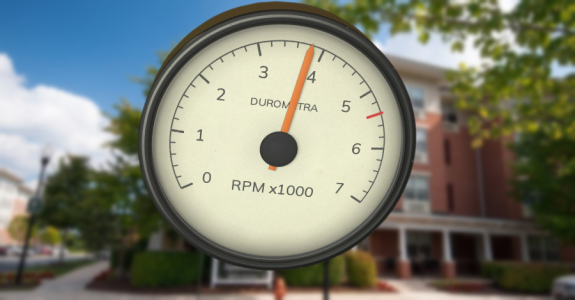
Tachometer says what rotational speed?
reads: 3800 rpm
